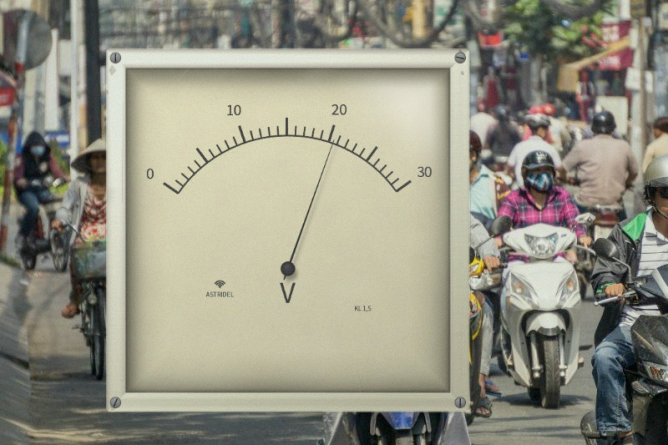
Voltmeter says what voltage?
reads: 20.5 V
